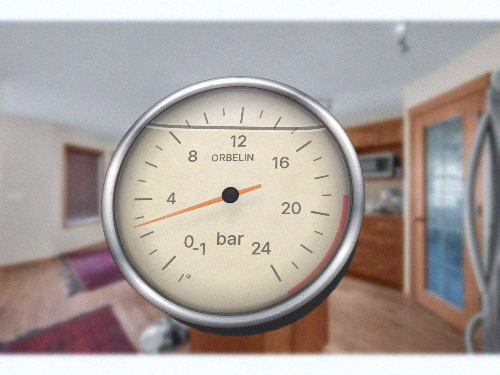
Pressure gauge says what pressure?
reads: 2.5 bar
